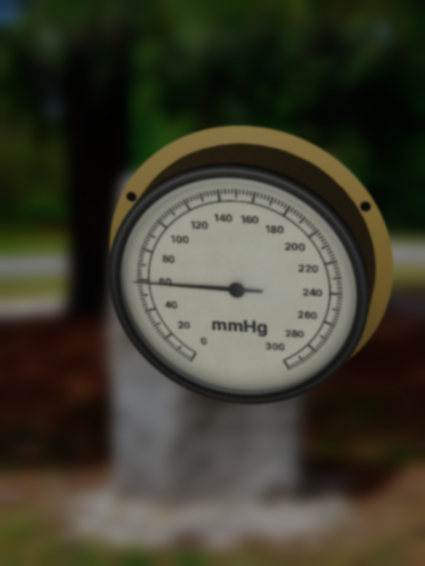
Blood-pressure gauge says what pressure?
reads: 60 mmHg
